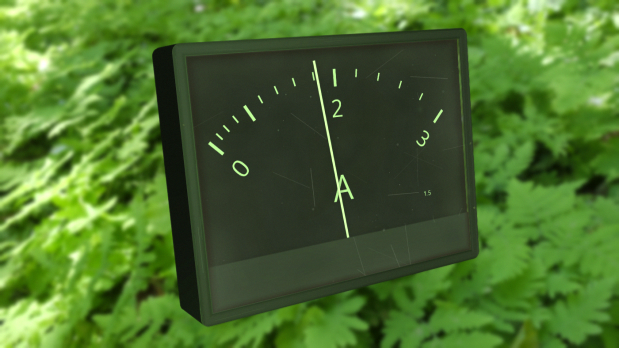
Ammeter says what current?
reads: 1.8 A
